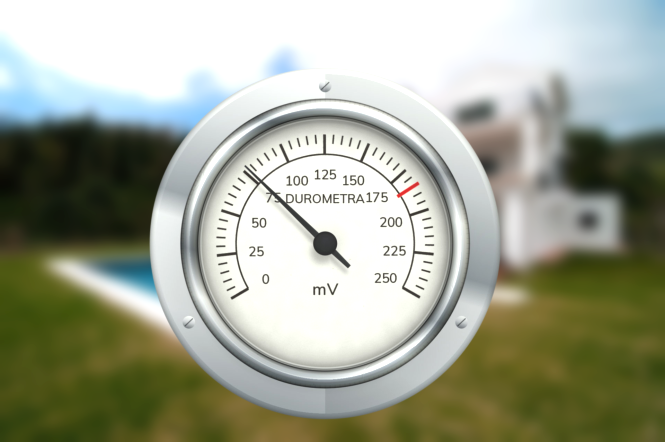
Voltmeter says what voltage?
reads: 77.5 mV
